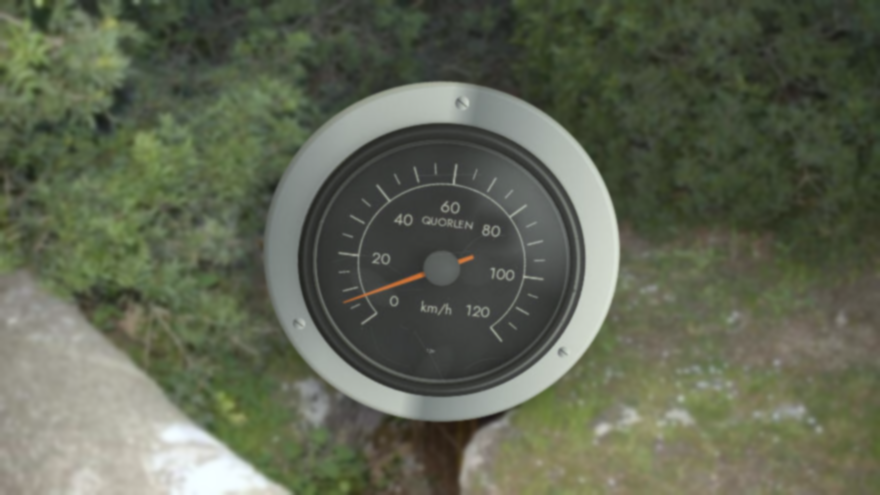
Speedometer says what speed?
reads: 7.5 km/h
